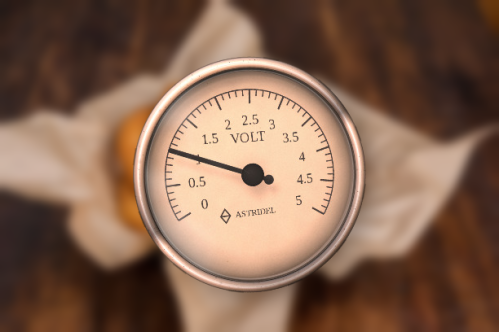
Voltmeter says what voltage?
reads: 1 V
